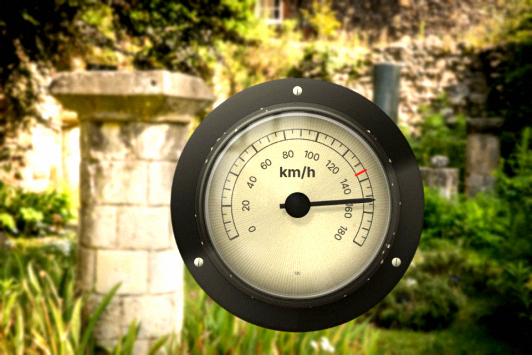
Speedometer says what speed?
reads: 152.5 km/h
